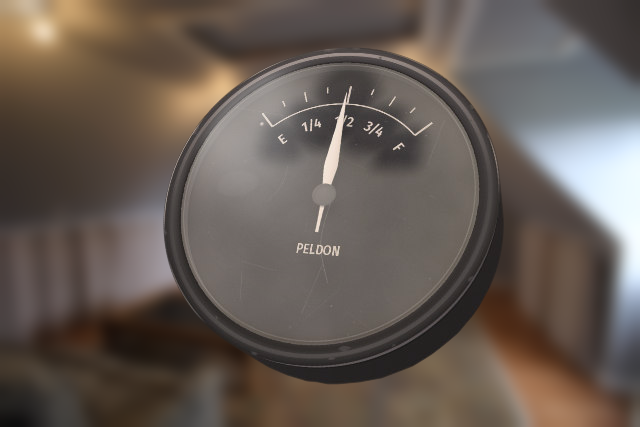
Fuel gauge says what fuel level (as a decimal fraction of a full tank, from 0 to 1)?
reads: 0.5
